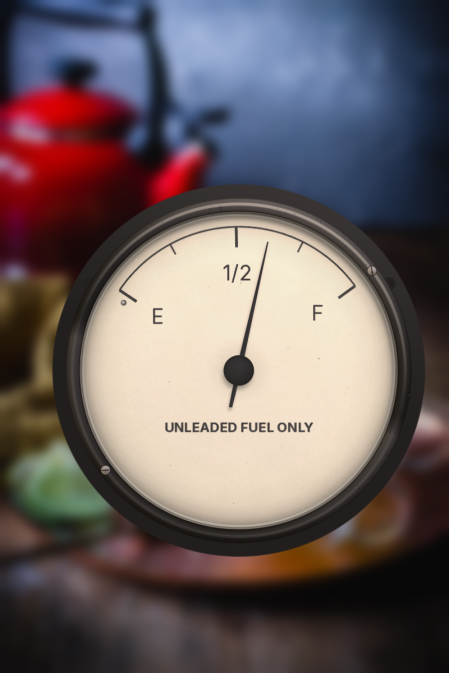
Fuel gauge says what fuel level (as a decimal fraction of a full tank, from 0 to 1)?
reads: 0.625
